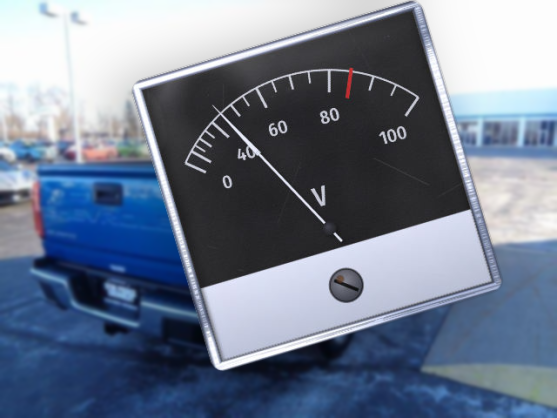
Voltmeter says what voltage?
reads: 45 V
